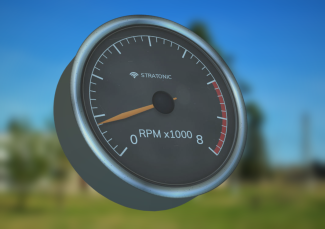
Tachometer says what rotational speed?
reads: 800 rpm
